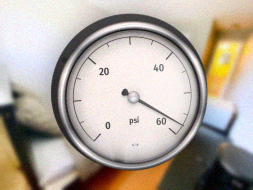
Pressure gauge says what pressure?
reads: 57.5 psi
